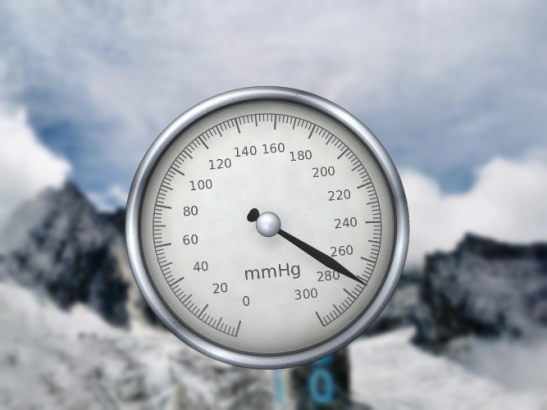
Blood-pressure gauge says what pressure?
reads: 272 mmHg
